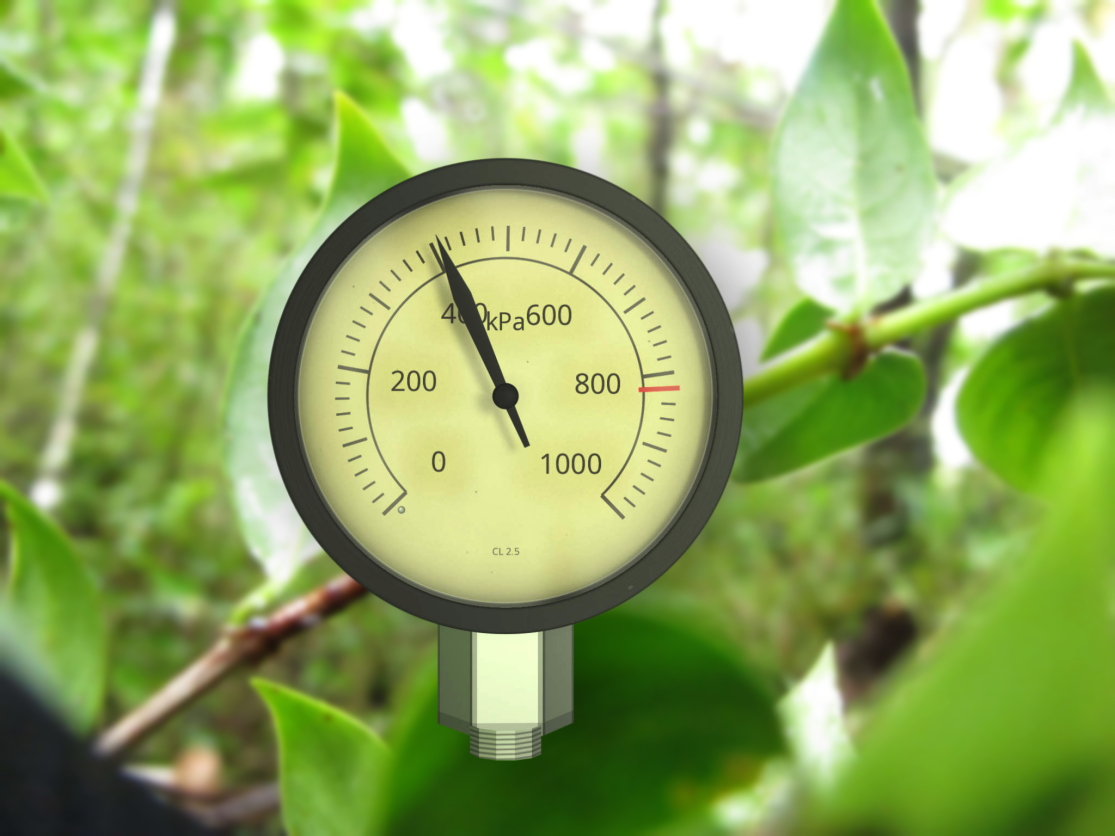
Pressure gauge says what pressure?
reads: 410 kPa
